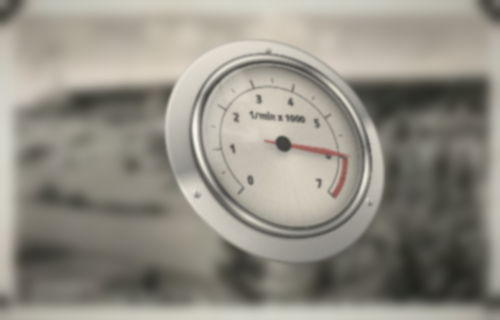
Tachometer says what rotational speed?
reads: 6000 rpm
